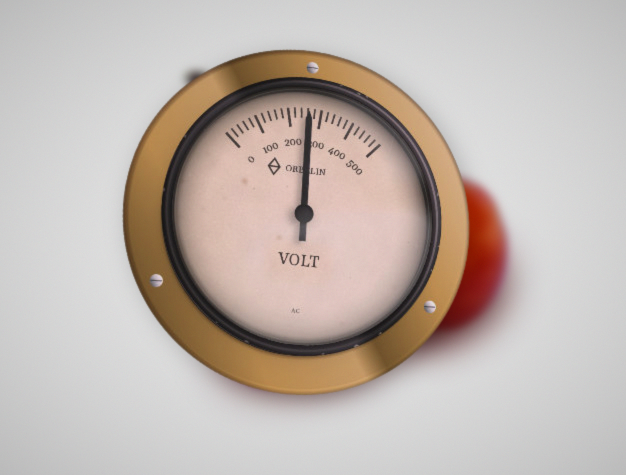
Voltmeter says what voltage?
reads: 260 V
